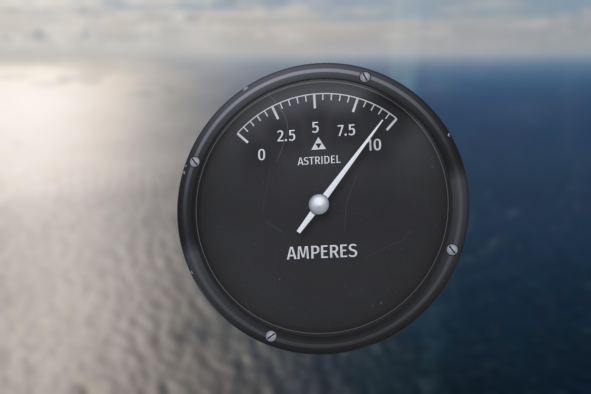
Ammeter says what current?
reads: 9.5 A
